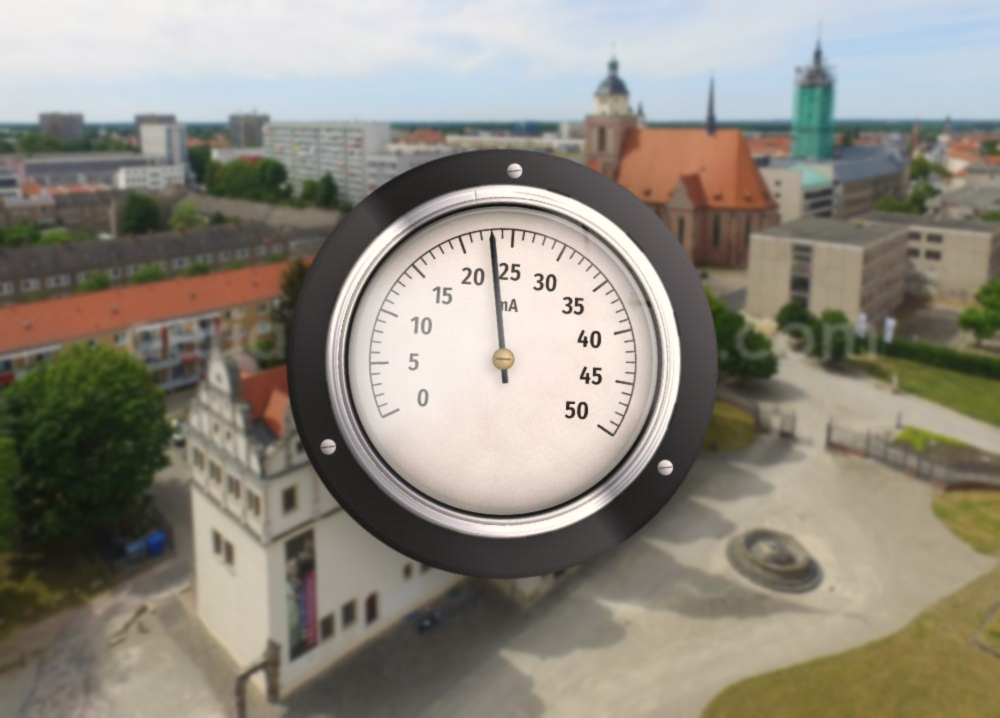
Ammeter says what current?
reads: 23 mA
